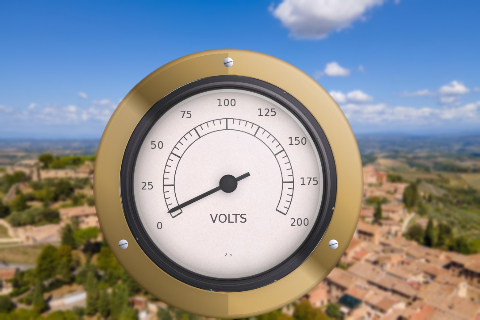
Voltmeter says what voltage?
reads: 5 V
